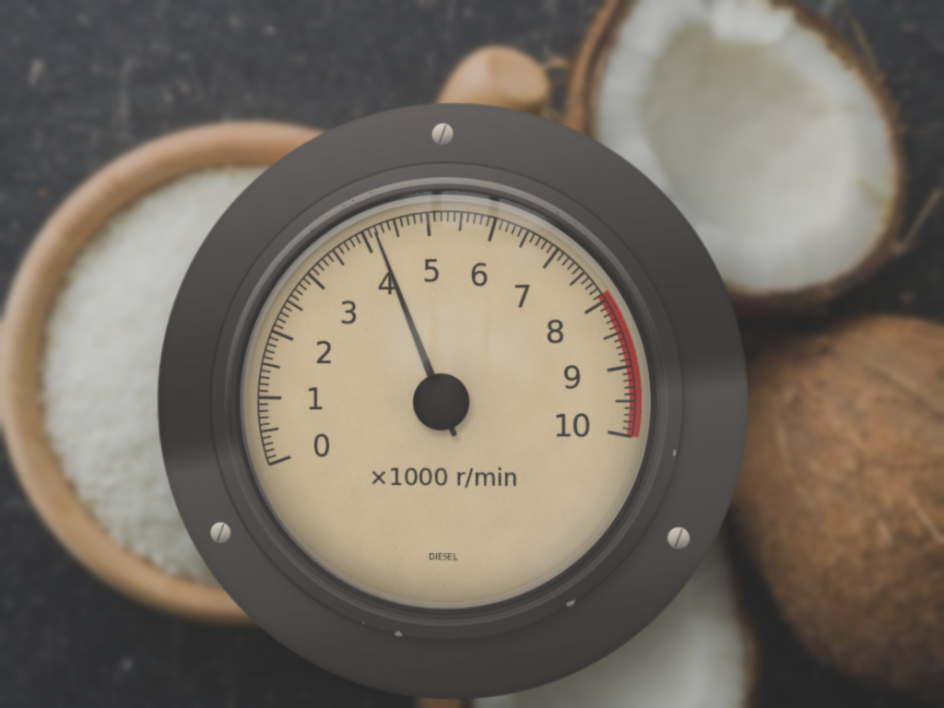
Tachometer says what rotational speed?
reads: 4200 rpm
